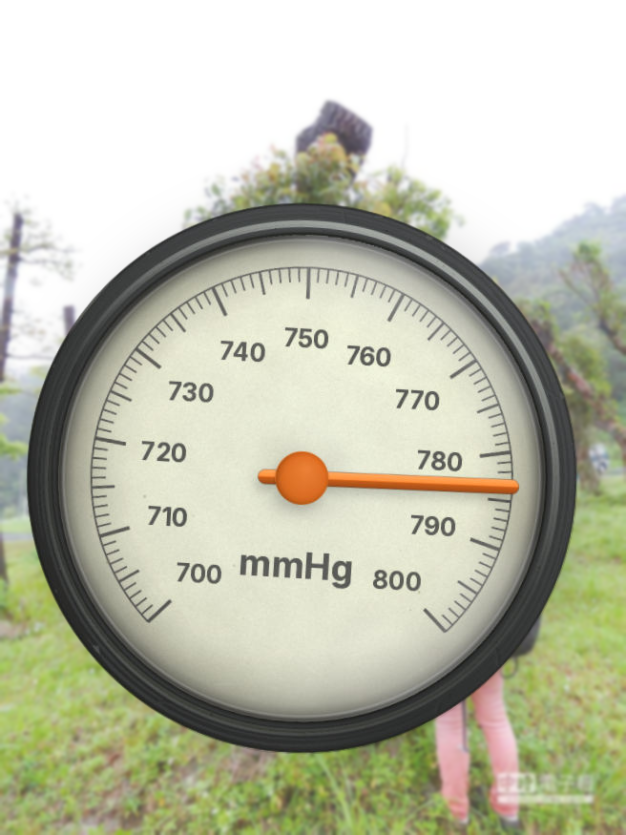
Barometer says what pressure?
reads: 783.5 mmHg
